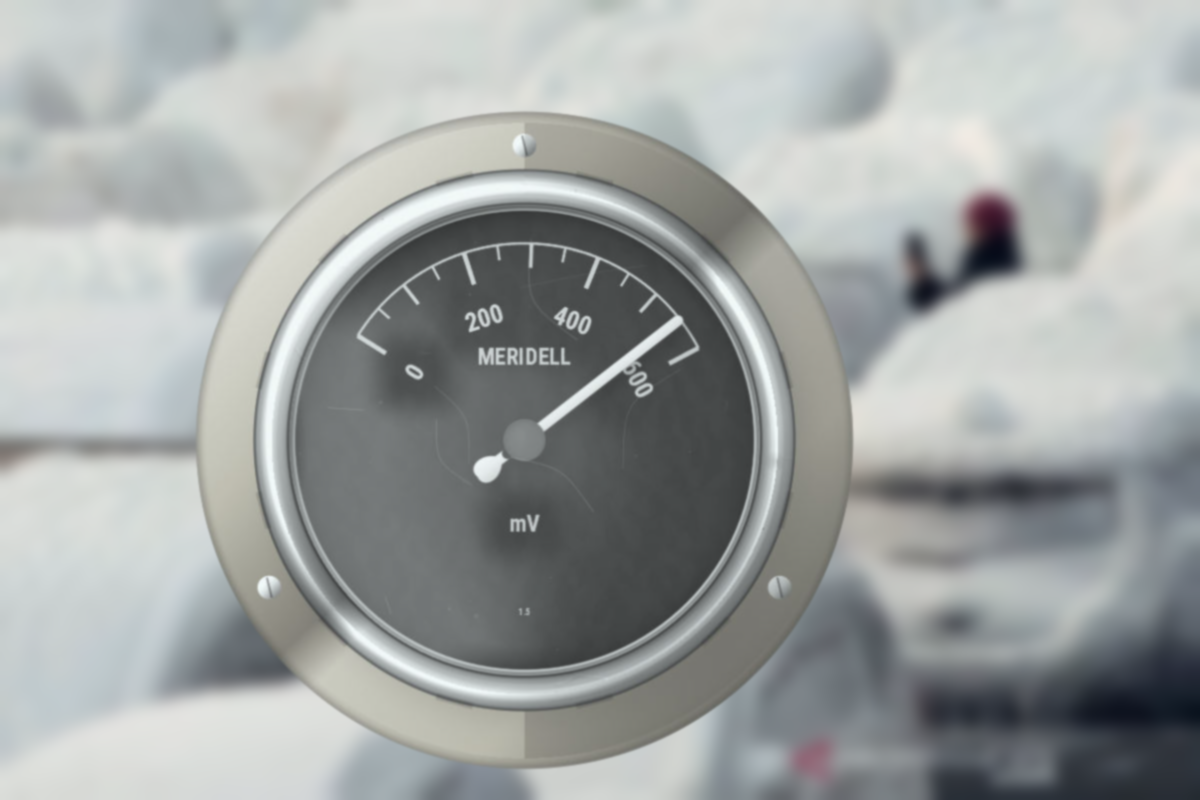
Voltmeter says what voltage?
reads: 550 mV
